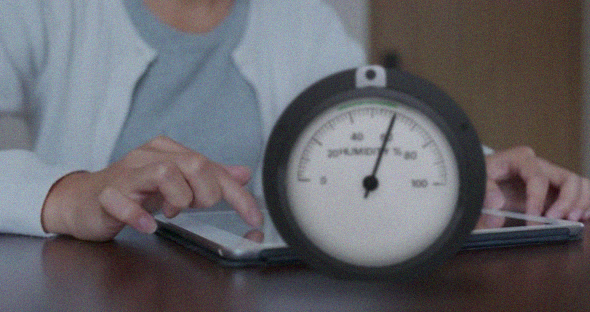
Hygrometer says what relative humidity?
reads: 60 %
